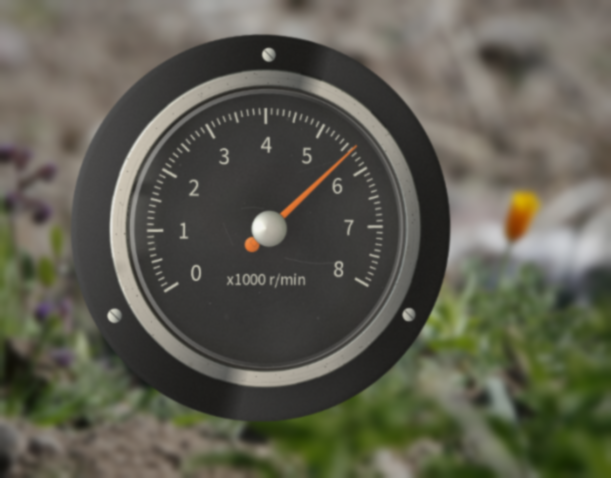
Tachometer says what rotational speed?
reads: 5600 rpm
